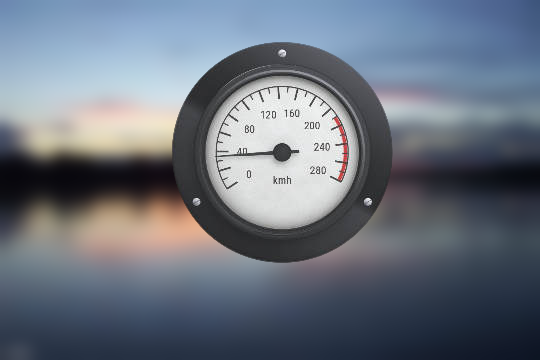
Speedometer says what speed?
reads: 35 km/h
